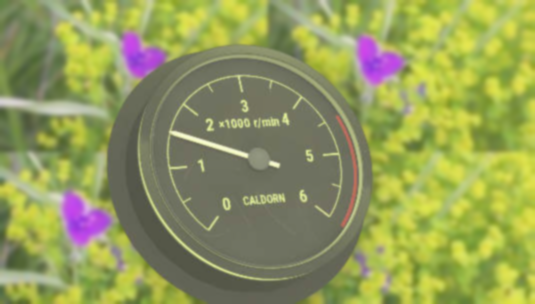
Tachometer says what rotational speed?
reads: 1500 rpm
